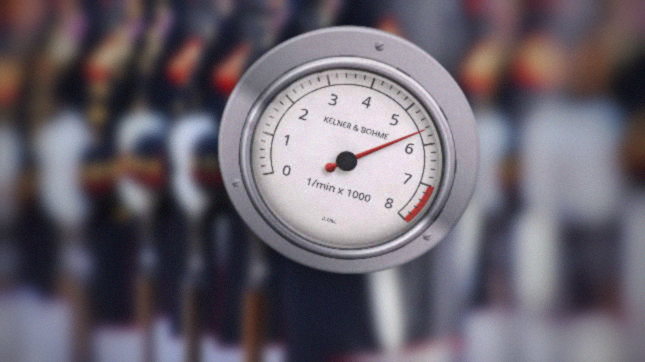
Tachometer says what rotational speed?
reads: 5600 rpm
